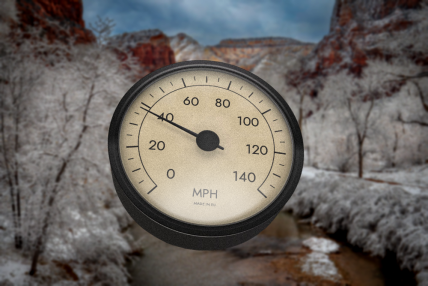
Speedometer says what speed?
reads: 37.5 mph
